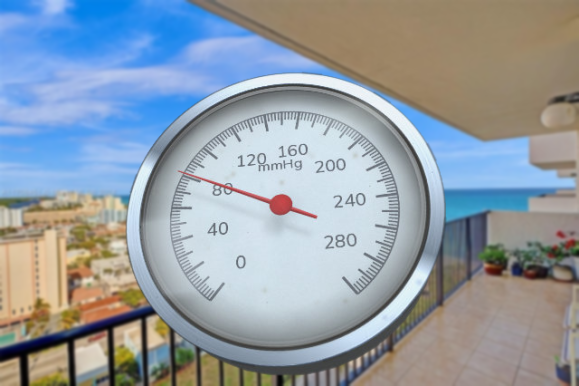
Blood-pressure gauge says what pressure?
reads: 80 mmHg
